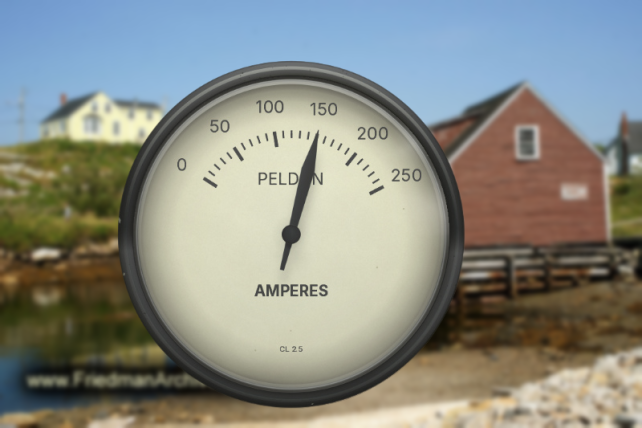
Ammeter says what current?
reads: 150 A
